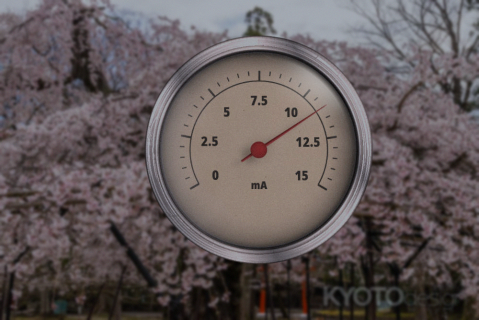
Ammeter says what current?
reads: 11 mA
